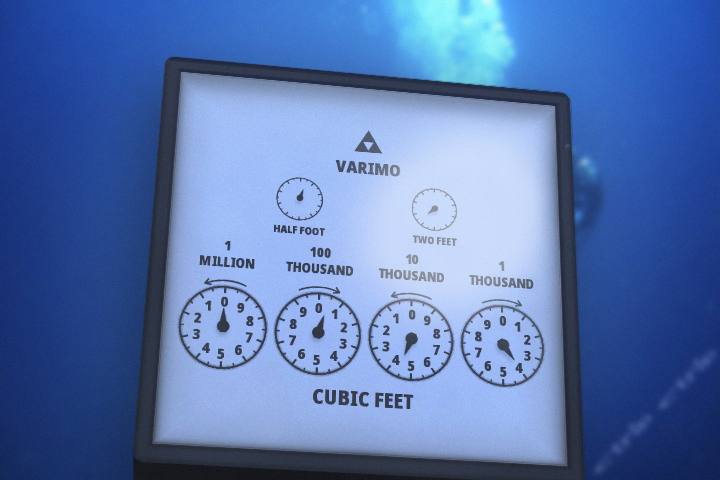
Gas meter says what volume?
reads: 4400 ft³
